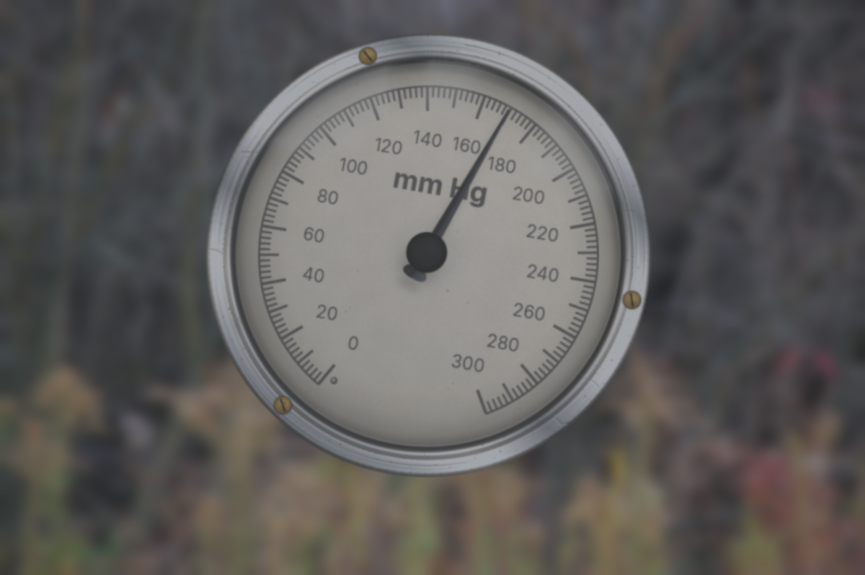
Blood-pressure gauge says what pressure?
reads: 170 mmHg
